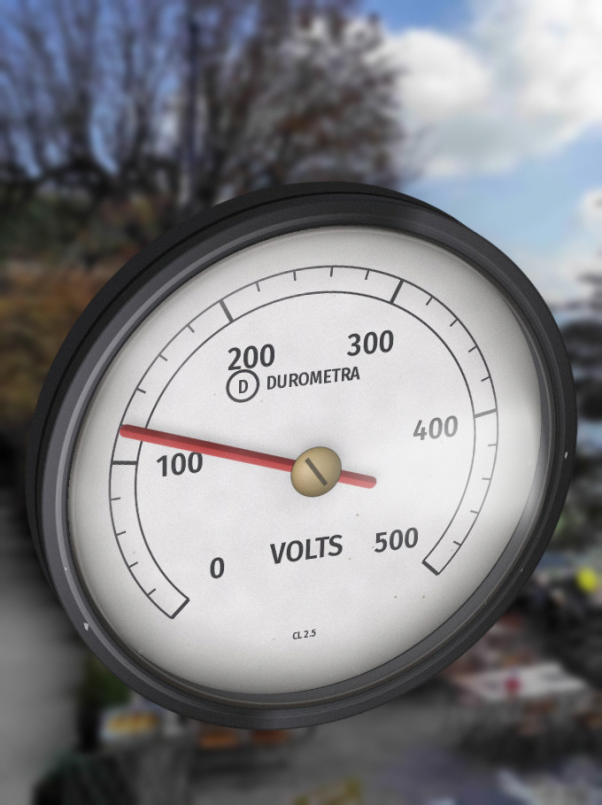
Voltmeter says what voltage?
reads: 120 V
